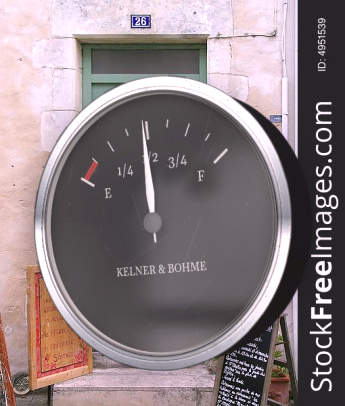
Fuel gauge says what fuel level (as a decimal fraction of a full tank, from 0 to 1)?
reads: 0.5
